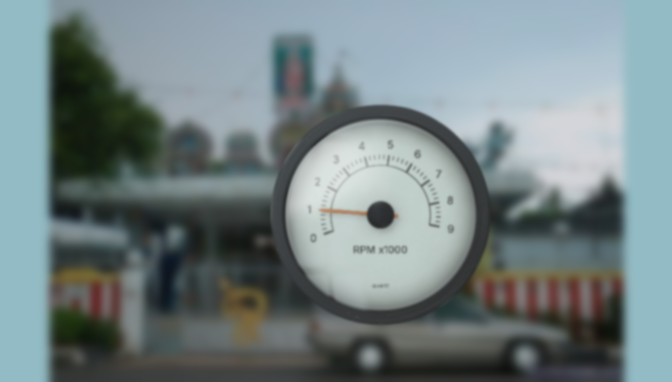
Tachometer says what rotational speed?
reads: 1000 rpm
